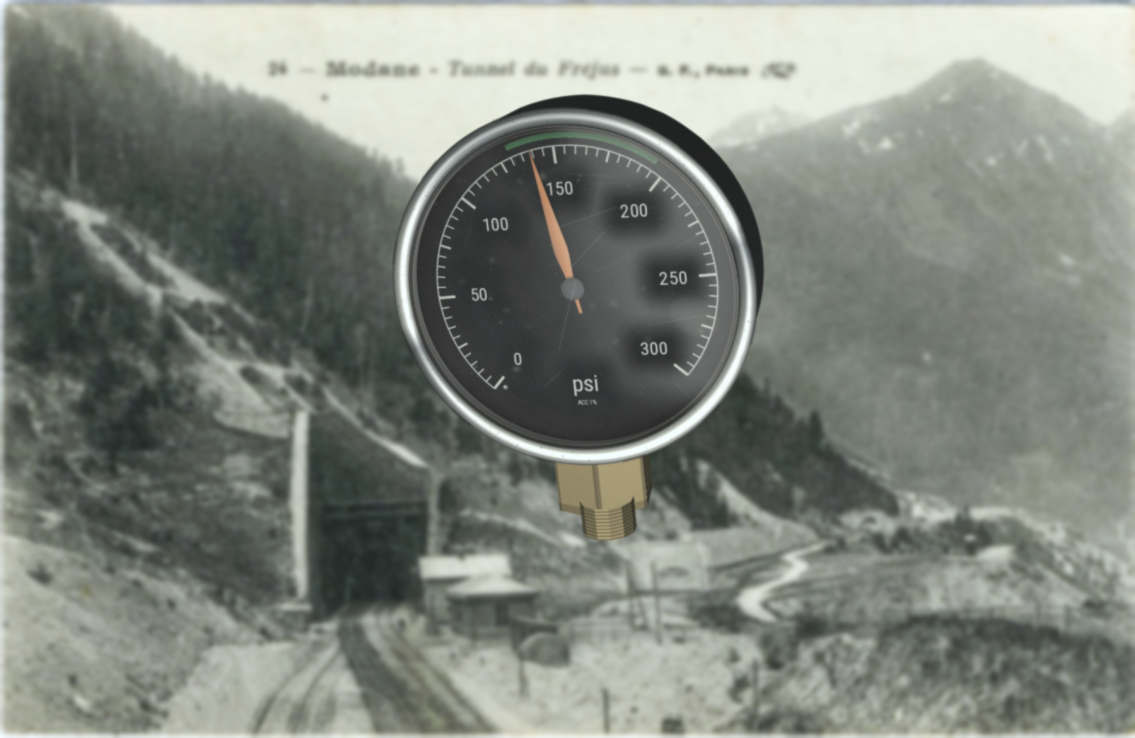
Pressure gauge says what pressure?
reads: 140 psi
